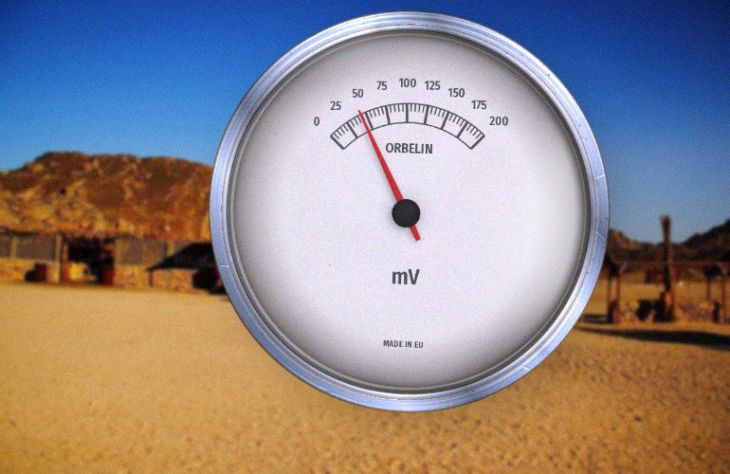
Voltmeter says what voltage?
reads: 45 mV
